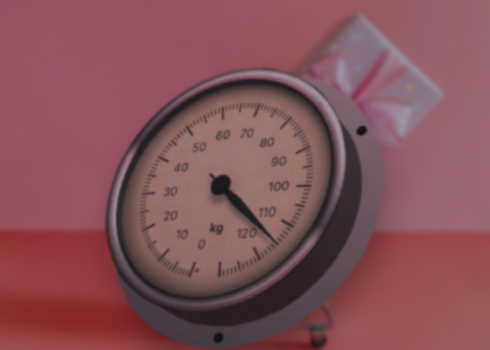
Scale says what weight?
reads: 115 kg
